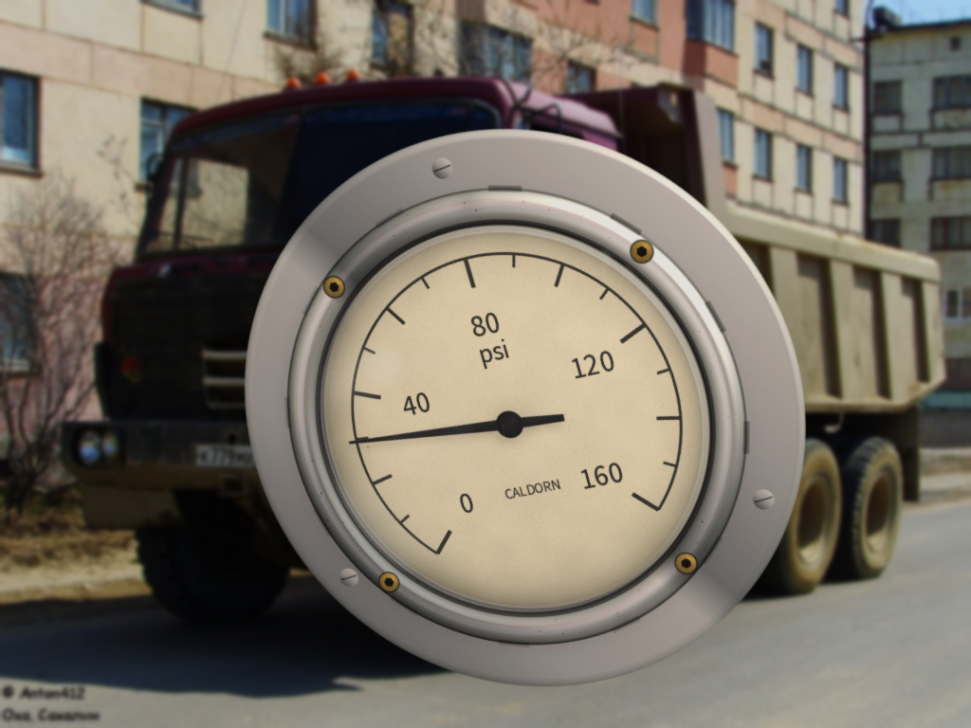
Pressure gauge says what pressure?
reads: 30 psi
